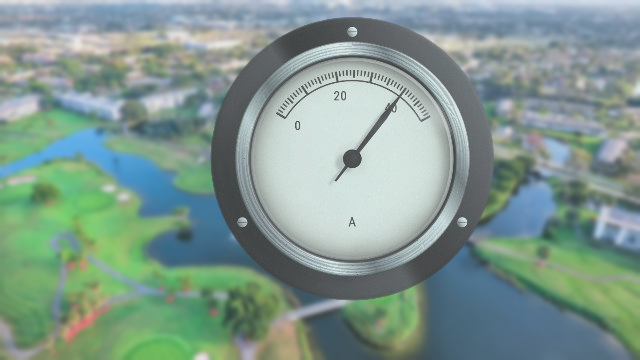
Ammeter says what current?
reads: 40 A
